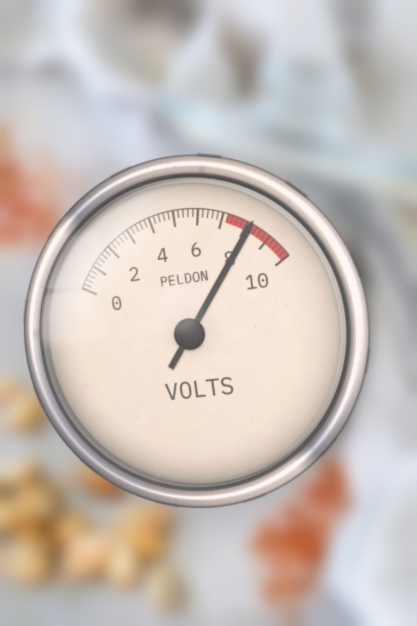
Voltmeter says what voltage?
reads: 8.2 V
